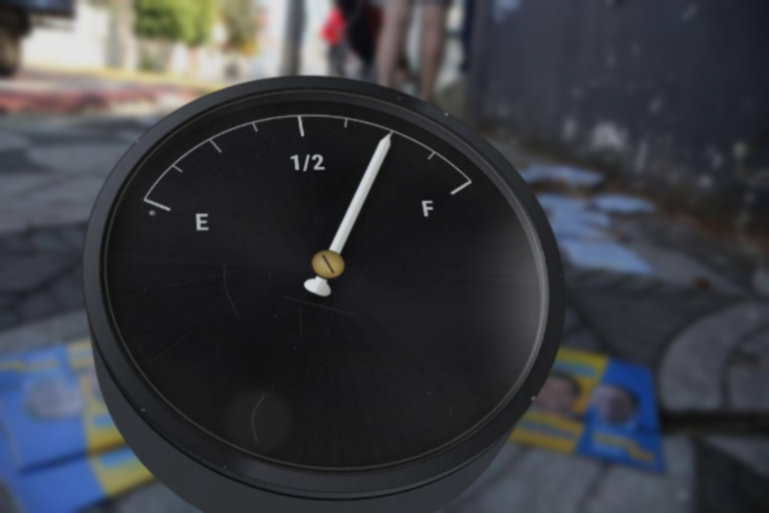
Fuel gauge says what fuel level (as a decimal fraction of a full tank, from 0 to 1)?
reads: 0.75
